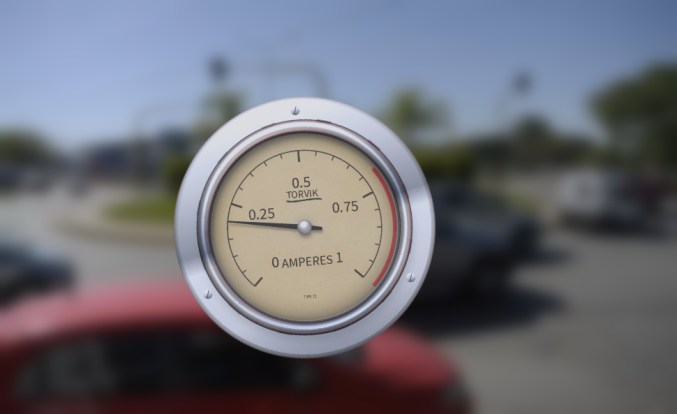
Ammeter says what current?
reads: 0.2 A
